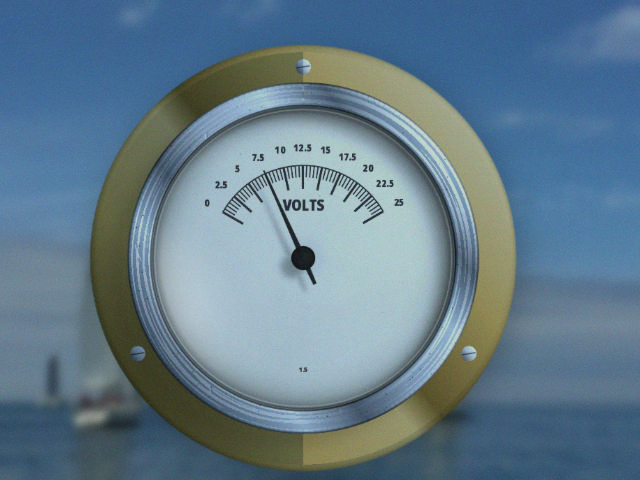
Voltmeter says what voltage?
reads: 7.5 V
